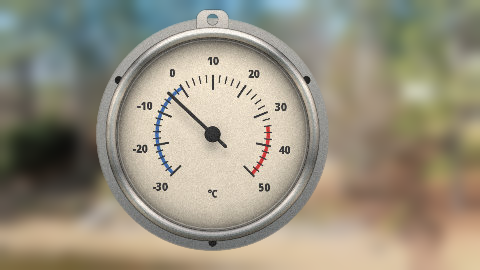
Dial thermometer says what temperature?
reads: -4 °C
